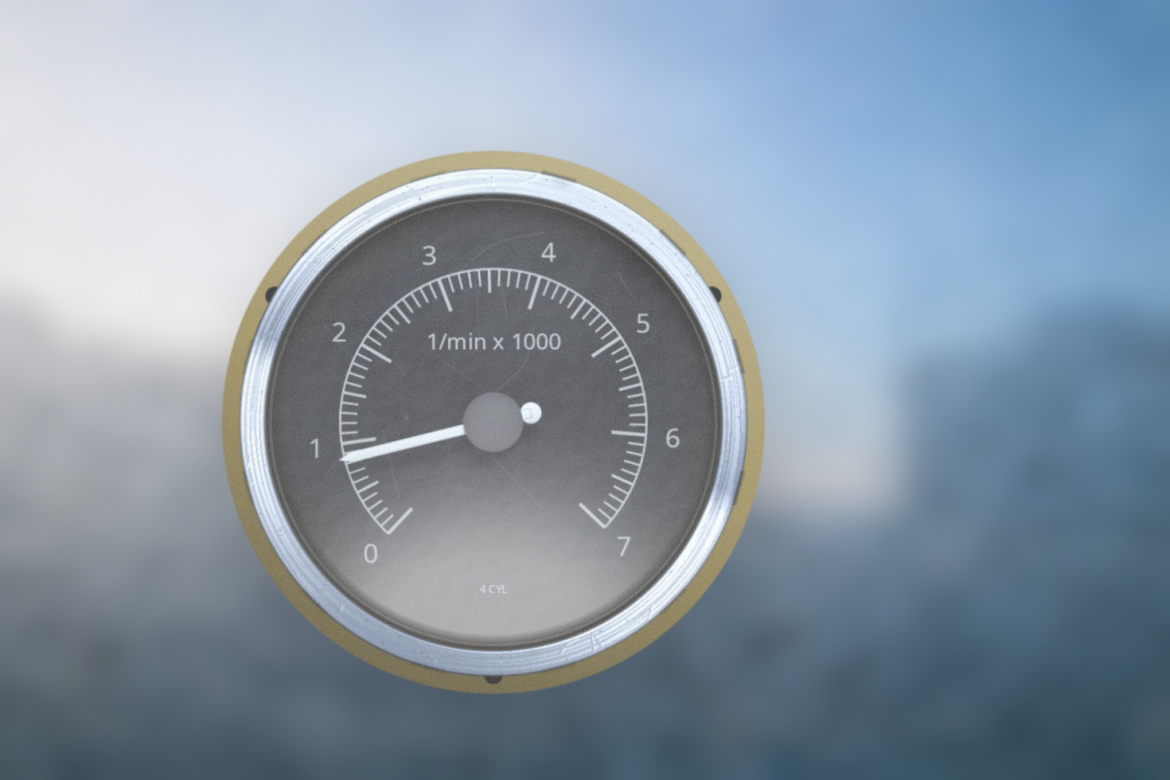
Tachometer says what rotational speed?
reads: 850 rpm
